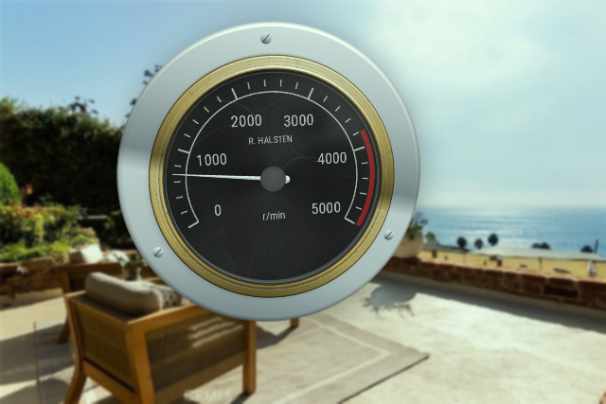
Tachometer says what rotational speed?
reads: 700 rpm
